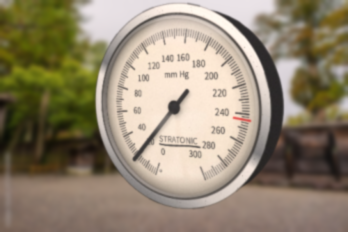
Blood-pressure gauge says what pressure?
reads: 20 mmHg
